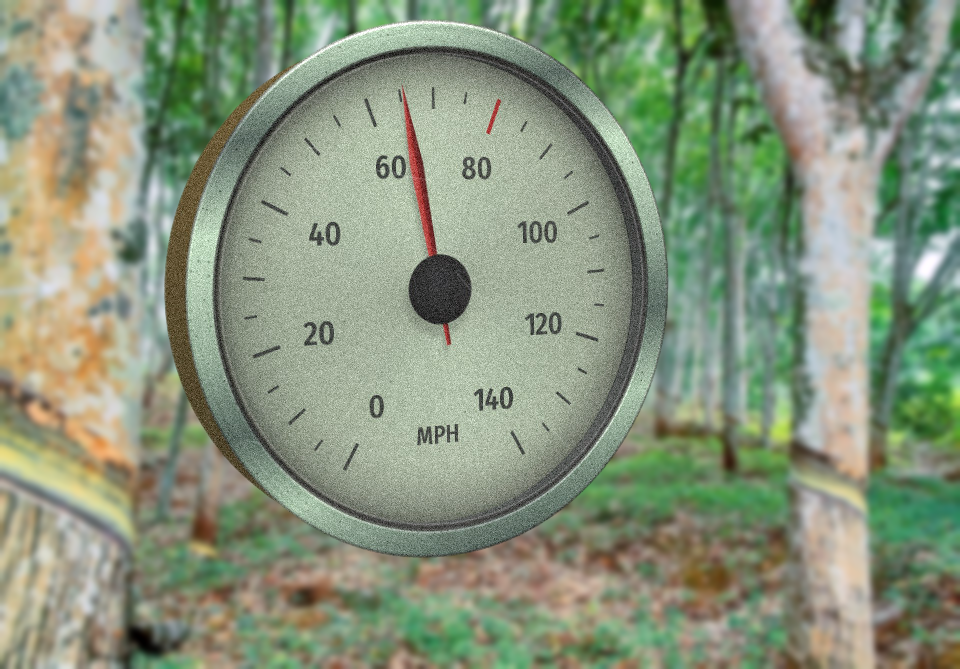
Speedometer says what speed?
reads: 65 mph
